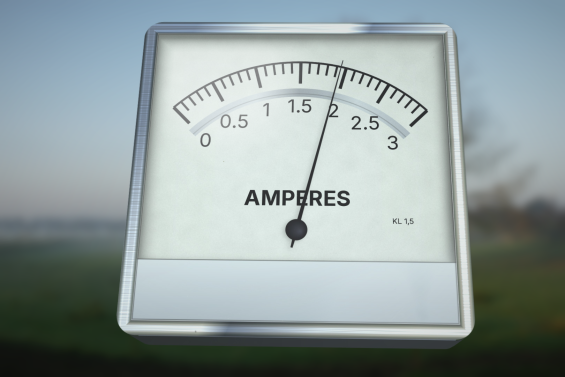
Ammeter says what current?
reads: 1.95 A
